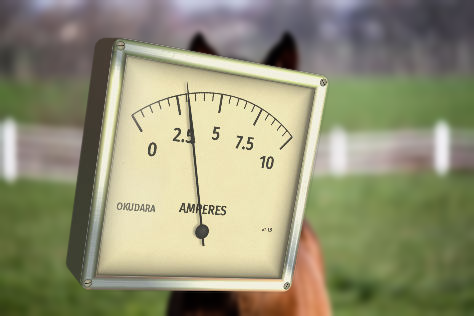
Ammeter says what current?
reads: 3 A
